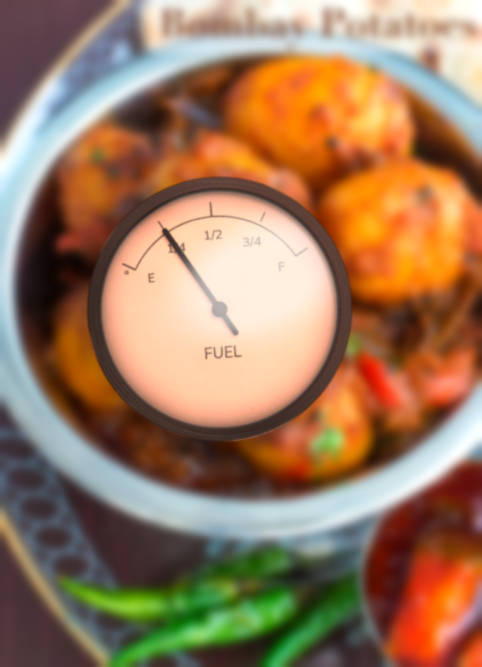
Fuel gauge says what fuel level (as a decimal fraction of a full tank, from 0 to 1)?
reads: 0.25
